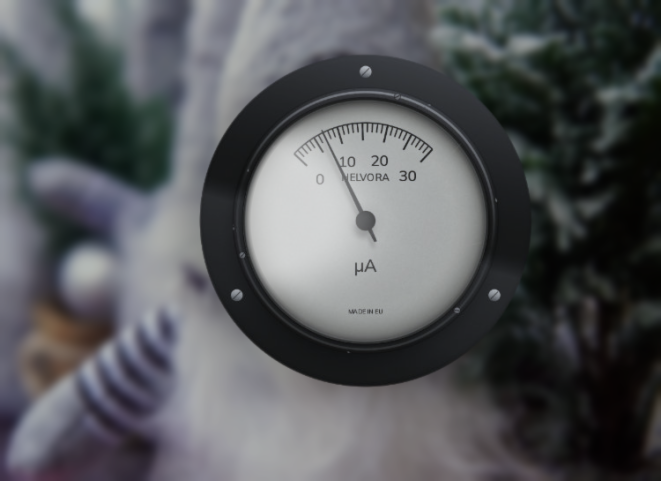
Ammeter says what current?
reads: 7 µA
